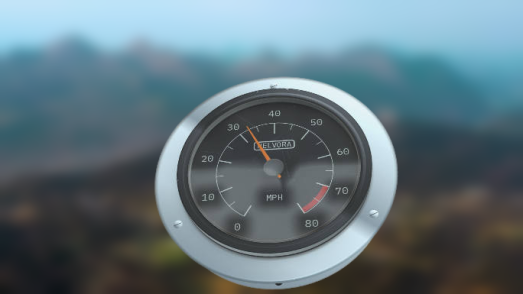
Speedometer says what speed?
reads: 32.5 mph
